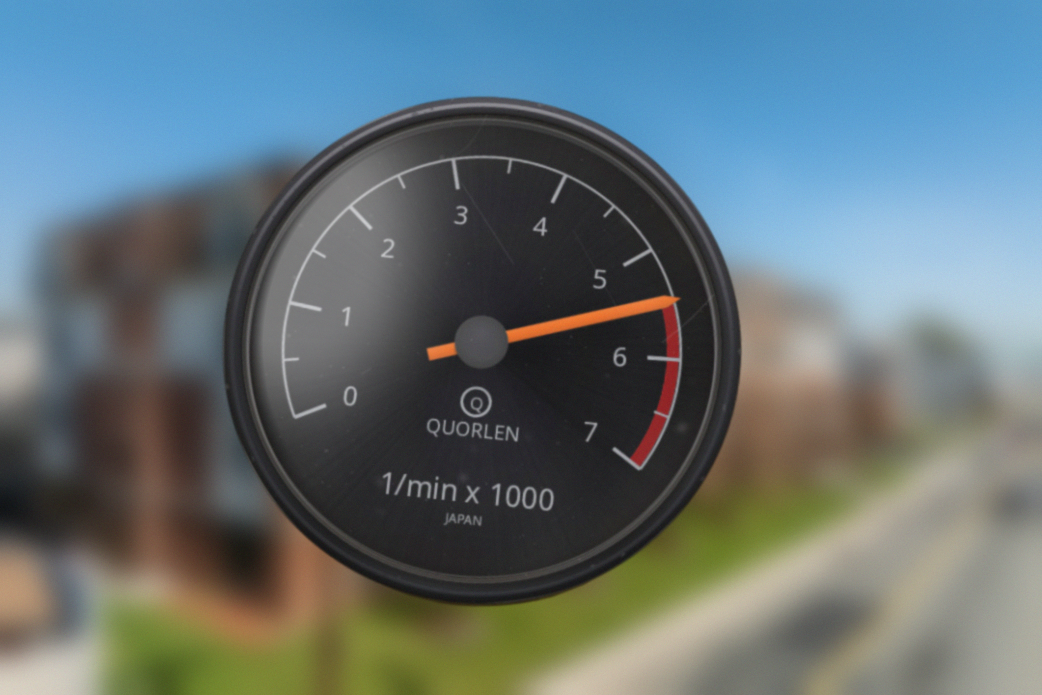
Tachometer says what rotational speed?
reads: 5500 rpm
